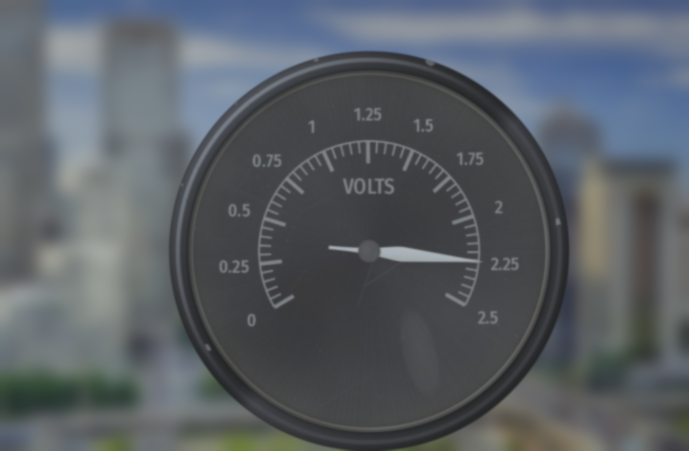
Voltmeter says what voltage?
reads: 2.25 V
